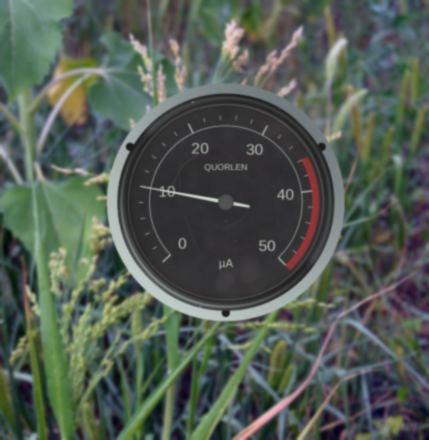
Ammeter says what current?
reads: 10 µA
